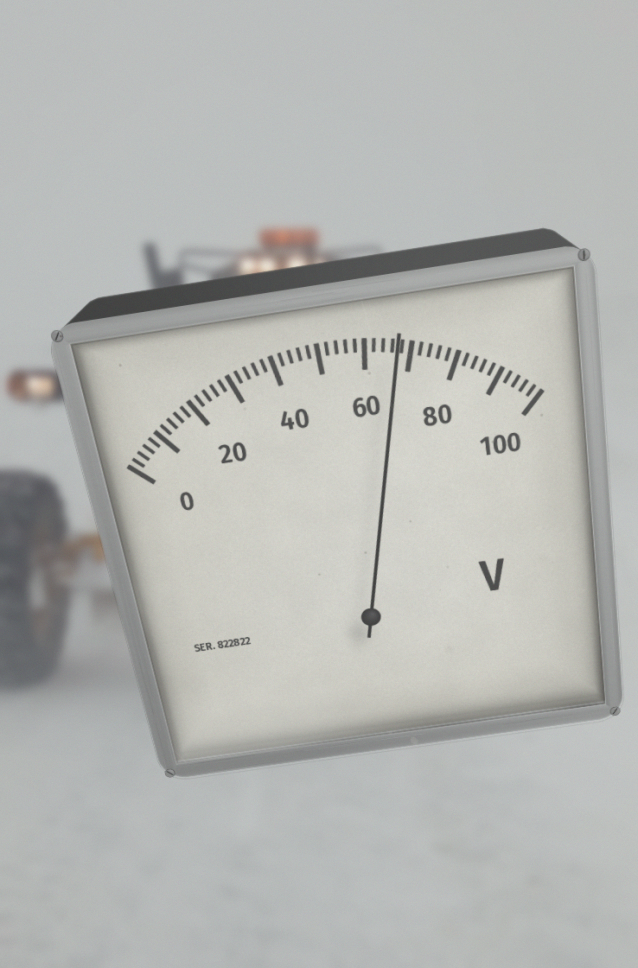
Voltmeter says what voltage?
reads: 67 V
